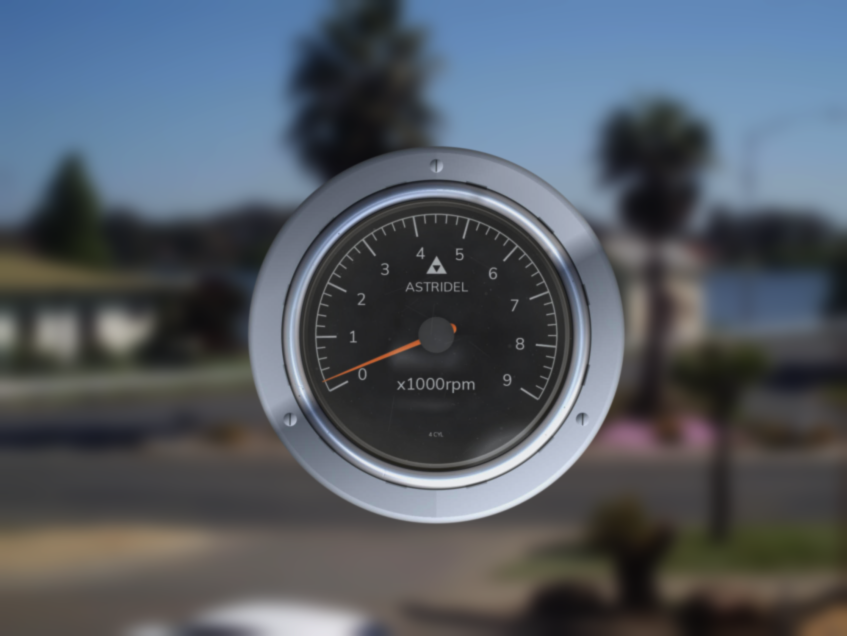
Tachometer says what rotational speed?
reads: 200 rpm
